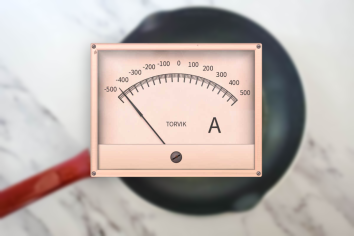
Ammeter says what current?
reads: -450 A
